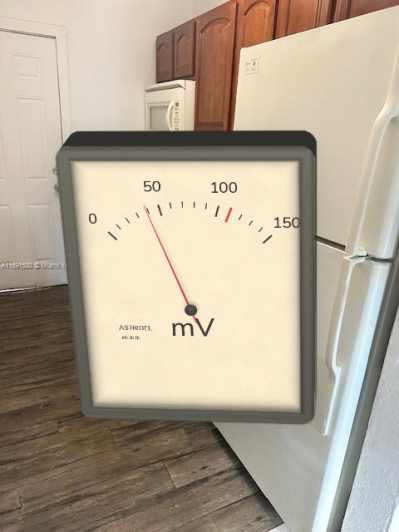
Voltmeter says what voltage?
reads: 40 mV
